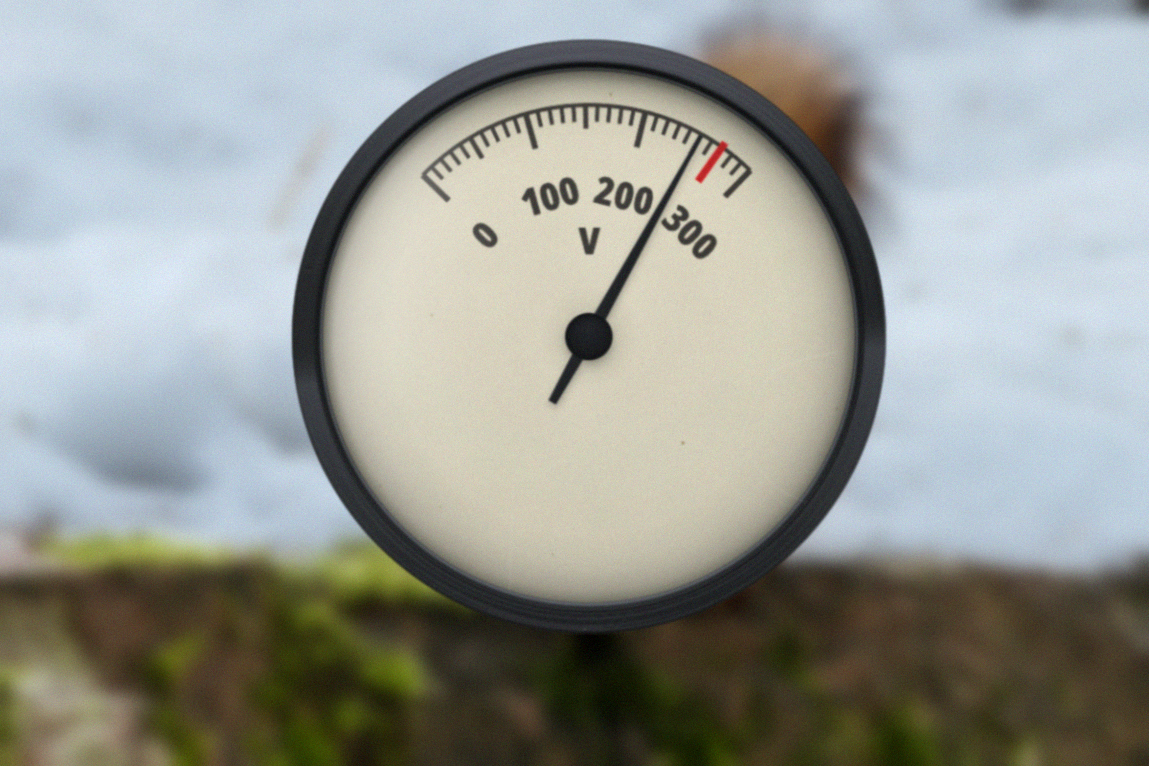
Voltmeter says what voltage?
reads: 250 V
